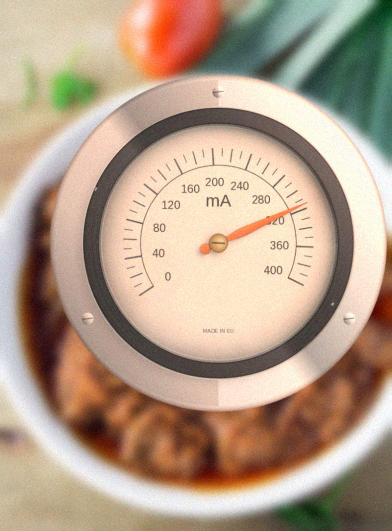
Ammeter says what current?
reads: 315 mA
